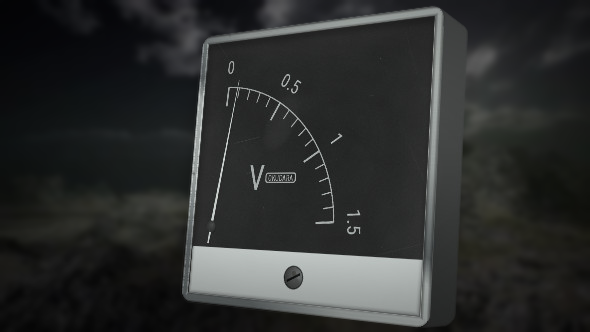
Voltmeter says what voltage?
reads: 0.1 V
